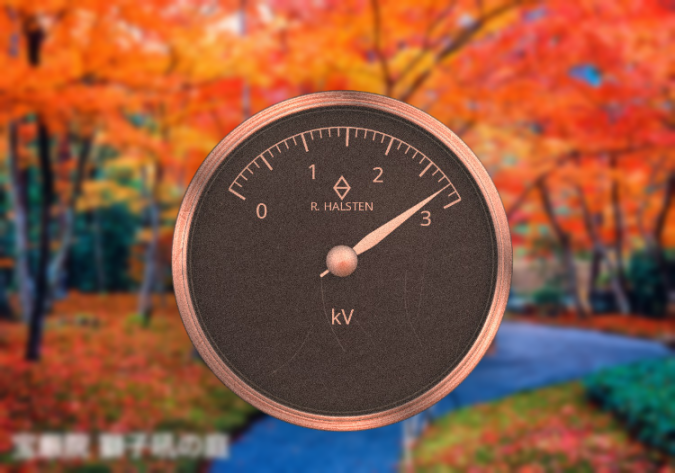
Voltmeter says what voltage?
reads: 2.8 kV
